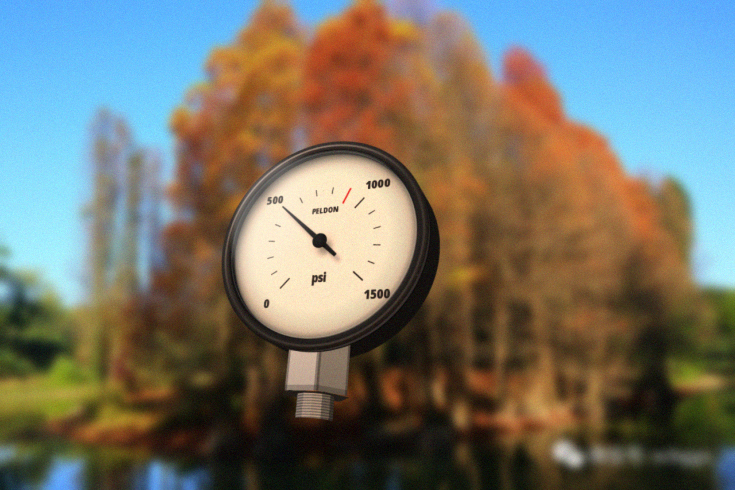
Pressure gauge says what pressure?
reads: 500 psi
